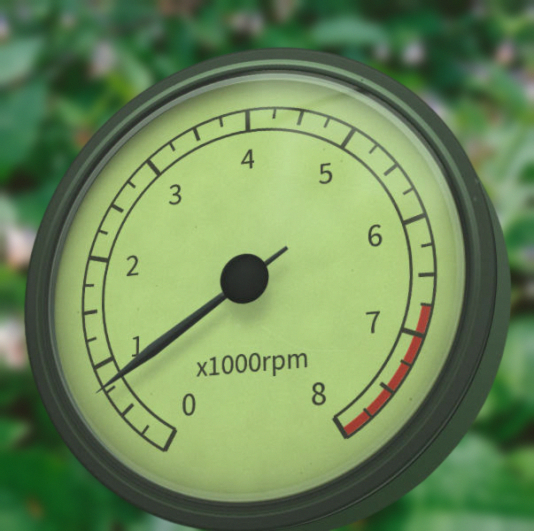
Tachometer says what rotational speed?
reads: 750 rpm
